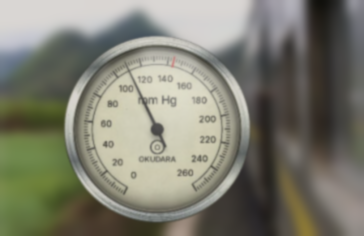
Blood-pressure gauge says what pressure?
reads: 110 mmHg
